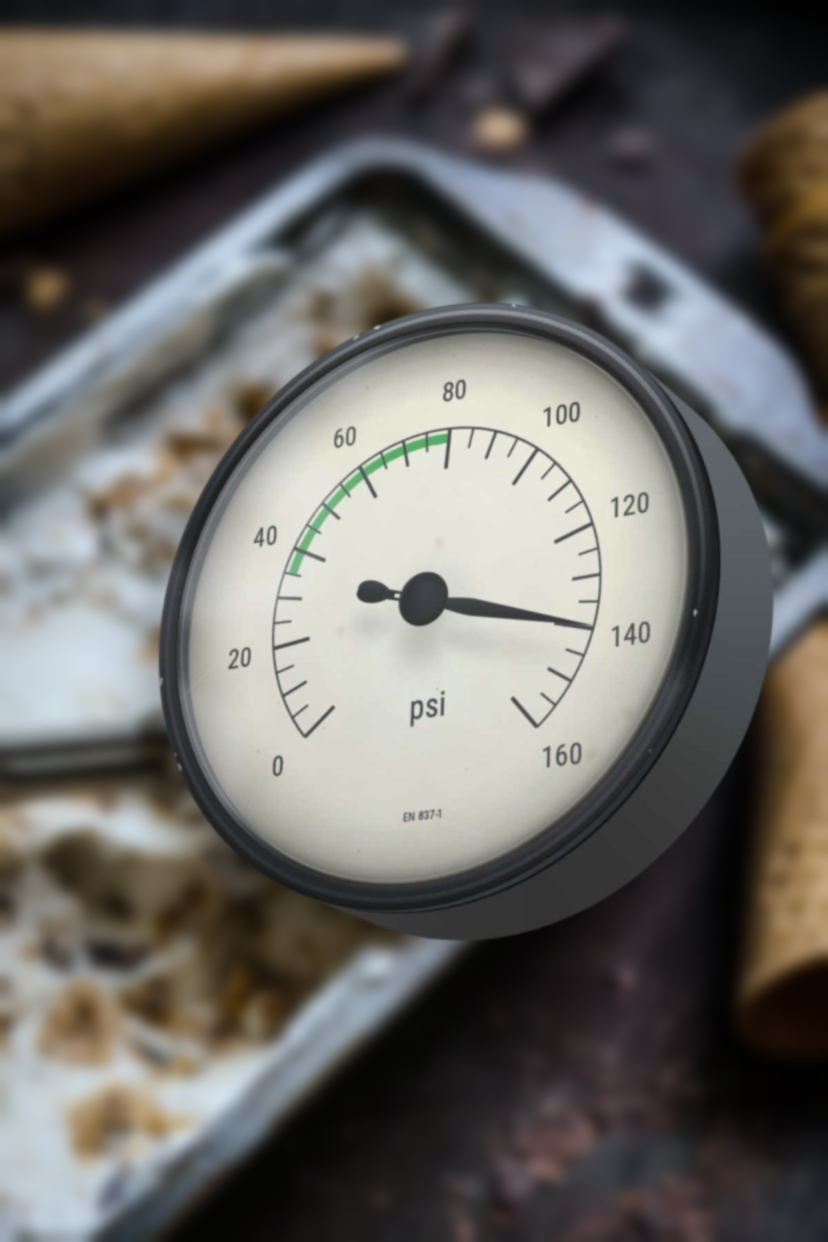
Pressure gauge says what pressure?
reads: 140 psi
